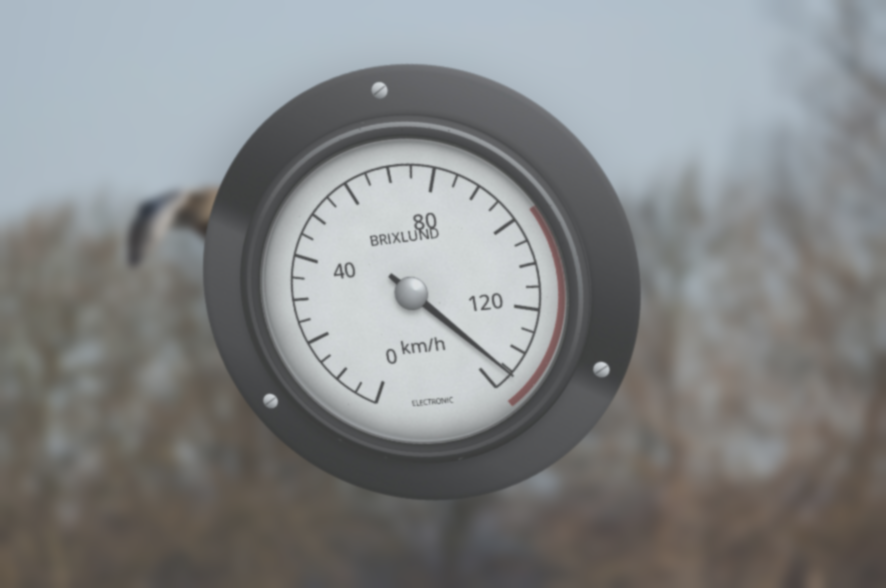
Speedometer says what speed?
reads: 135 km/h
